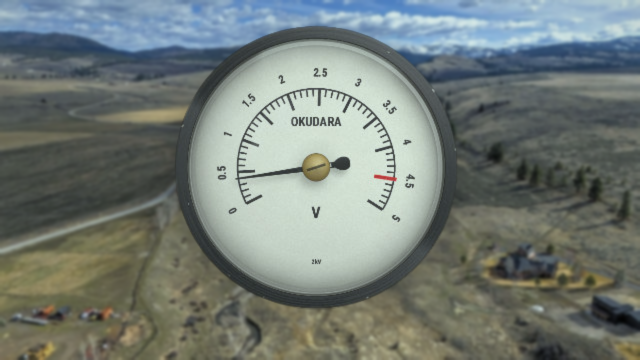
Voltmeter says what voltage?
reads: 0.4 V
